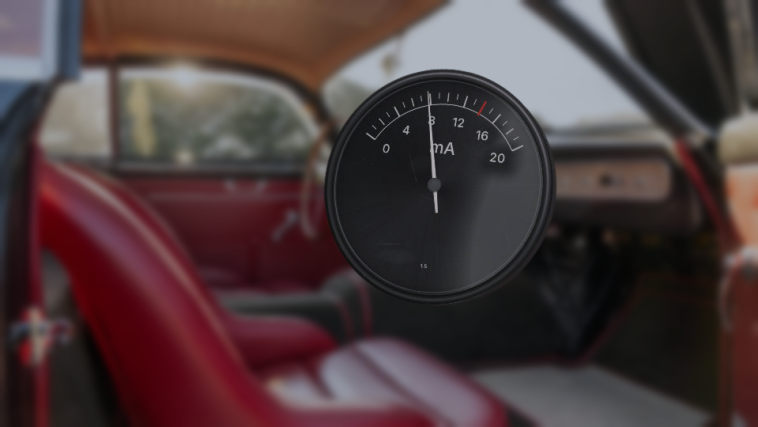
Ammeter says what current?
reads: 8 mA
